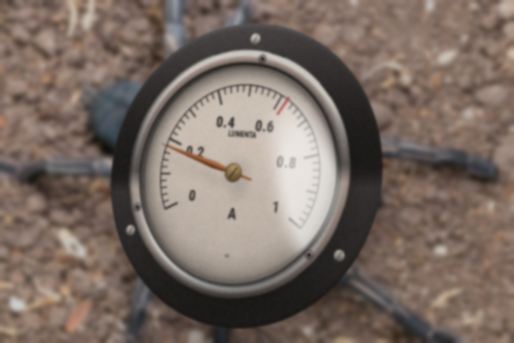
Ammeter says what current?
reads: 0.18 A
